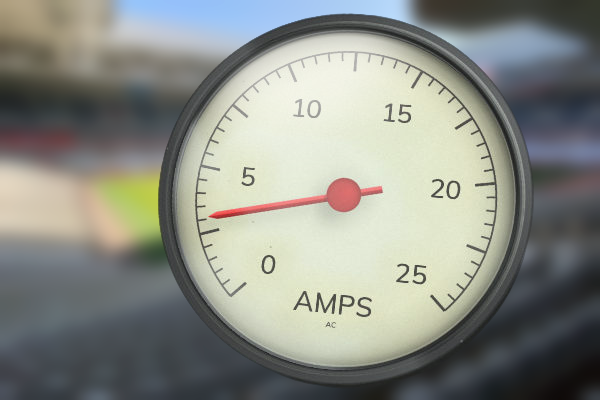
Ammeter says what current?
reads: 3 A
